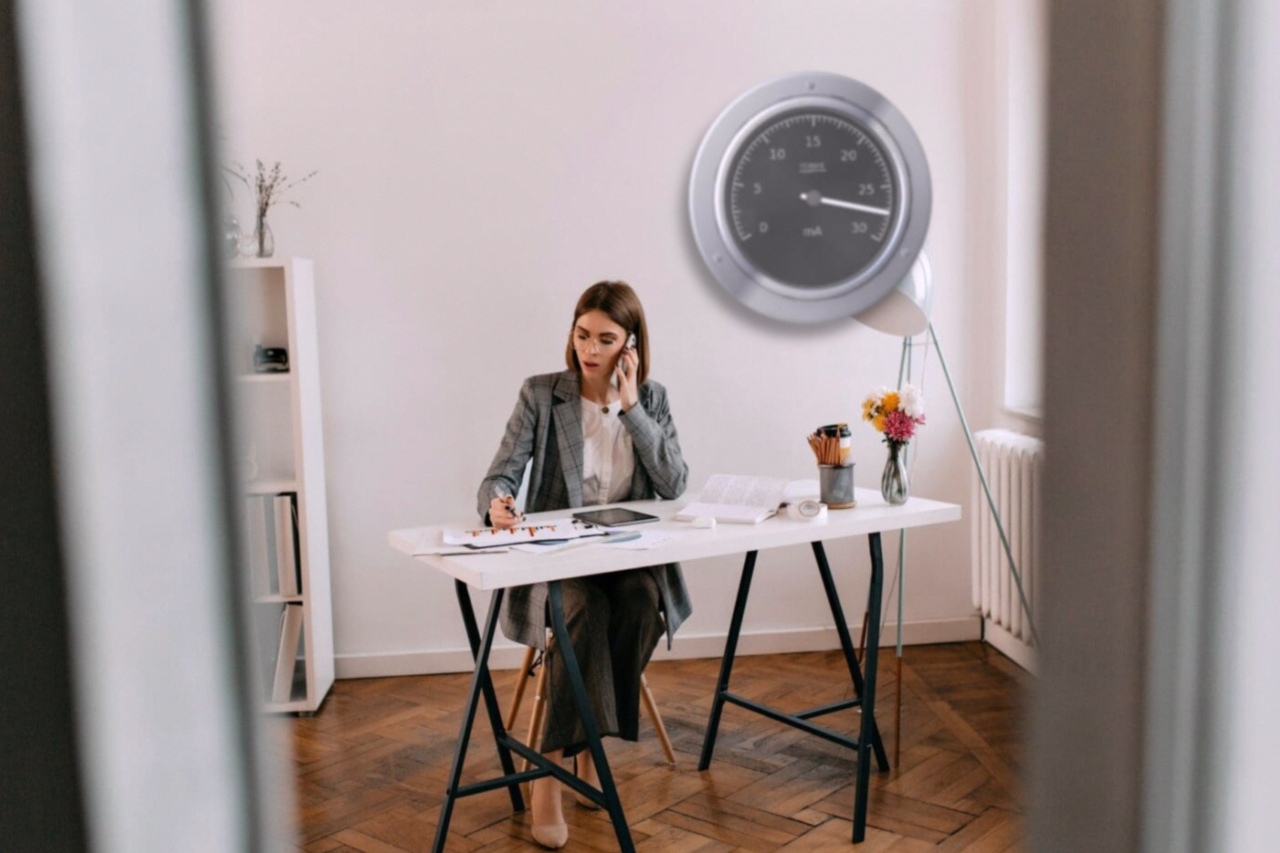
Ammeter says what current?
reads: 27.5 mA
